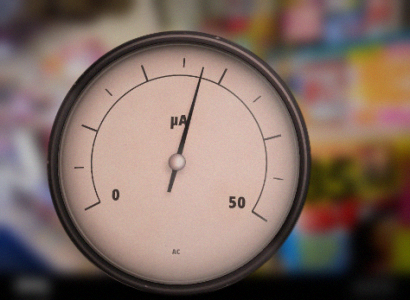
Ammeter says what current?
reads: 27.5 µA
